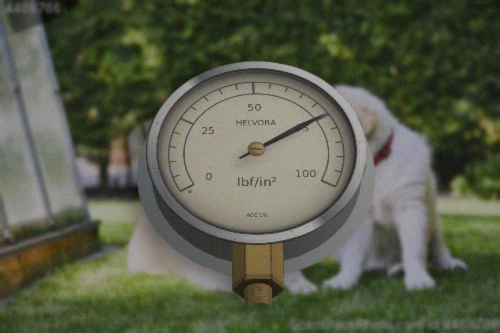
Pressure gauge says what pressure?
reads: 75 psi
